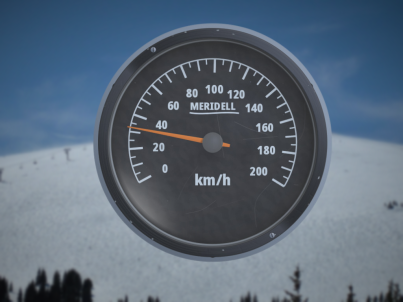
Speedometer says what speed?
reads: 32.5 km/h
